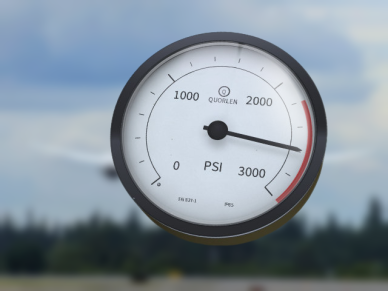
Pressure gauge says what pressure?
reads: 2600 psi
